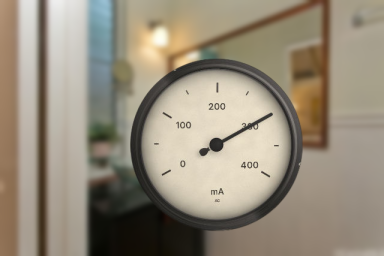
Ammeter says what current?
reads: 300 mA
